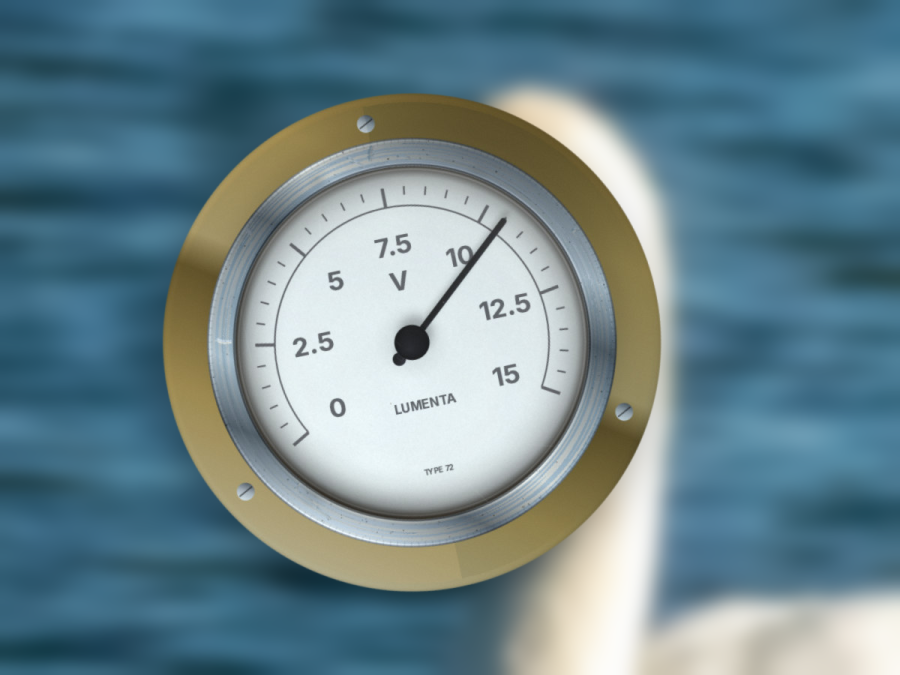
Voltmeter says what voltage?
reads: 10.5 V
